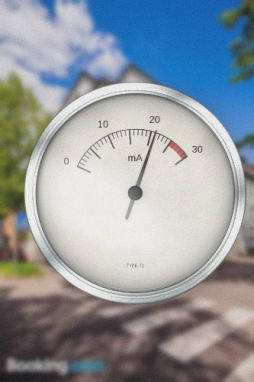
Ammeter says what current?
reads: 21 mA
